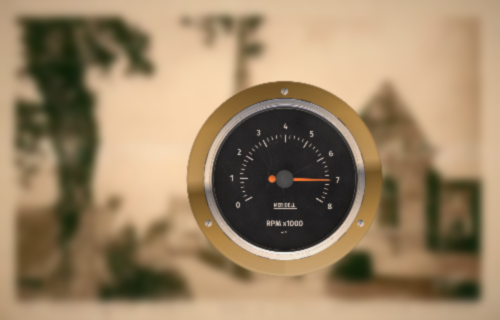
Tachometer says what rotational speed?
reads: 7000 rpm
